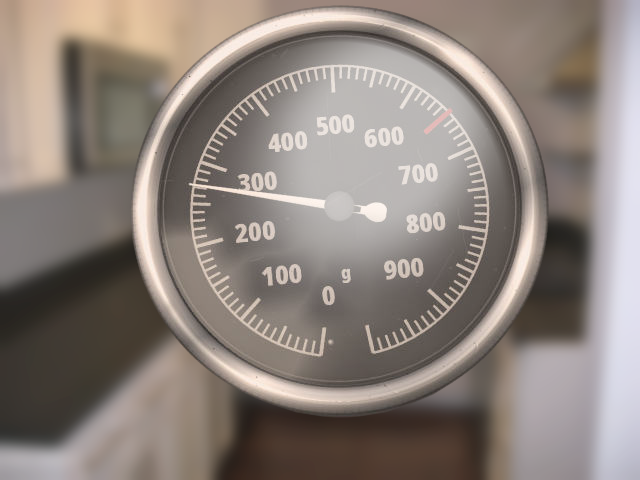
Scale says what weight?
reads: 270 g
